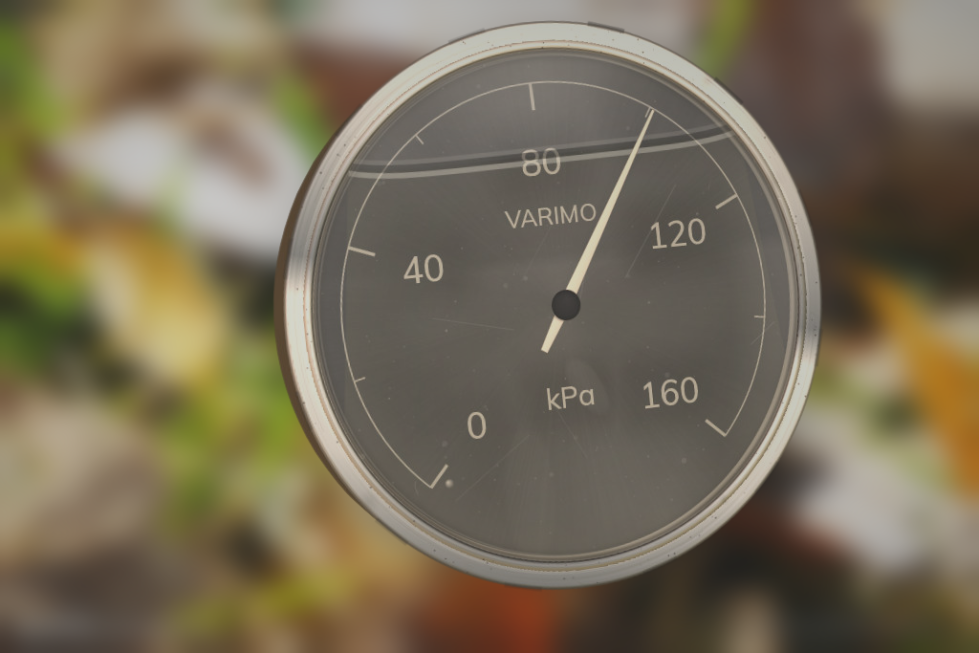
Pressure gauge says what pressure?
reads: 100 kPa
